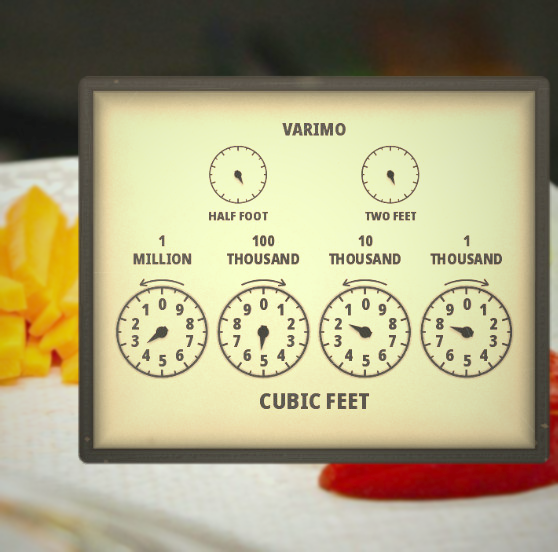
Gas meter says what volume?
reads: 351800 ft³
